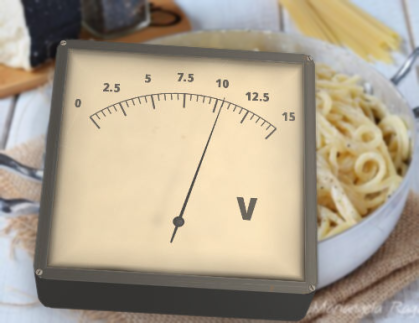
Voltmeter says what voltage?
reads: 10.5 V
